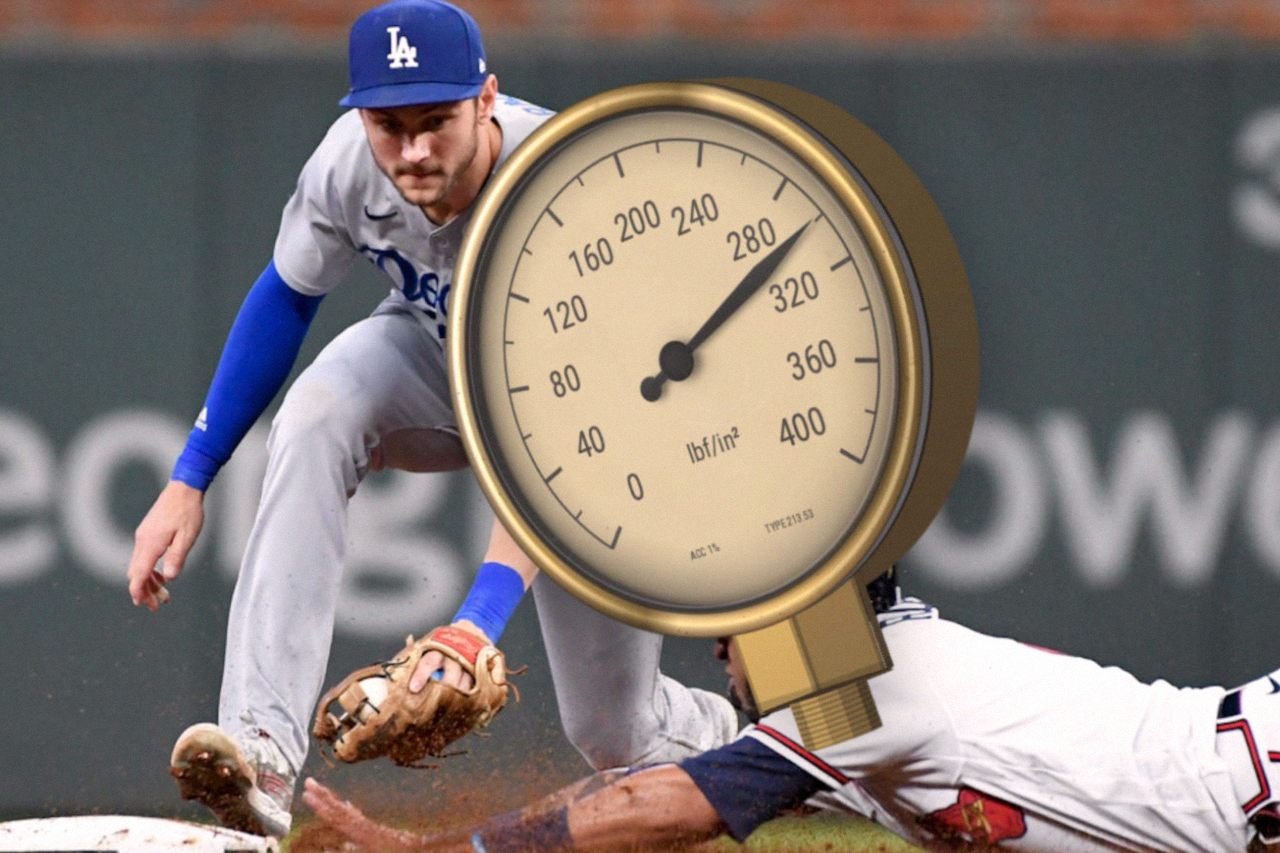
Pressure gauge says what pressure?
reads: 300 psi
